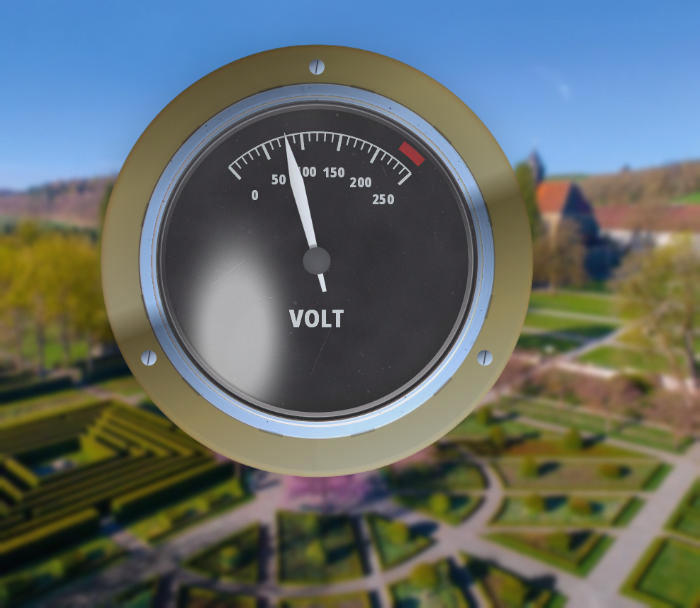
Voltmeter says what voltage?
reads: 80 V
